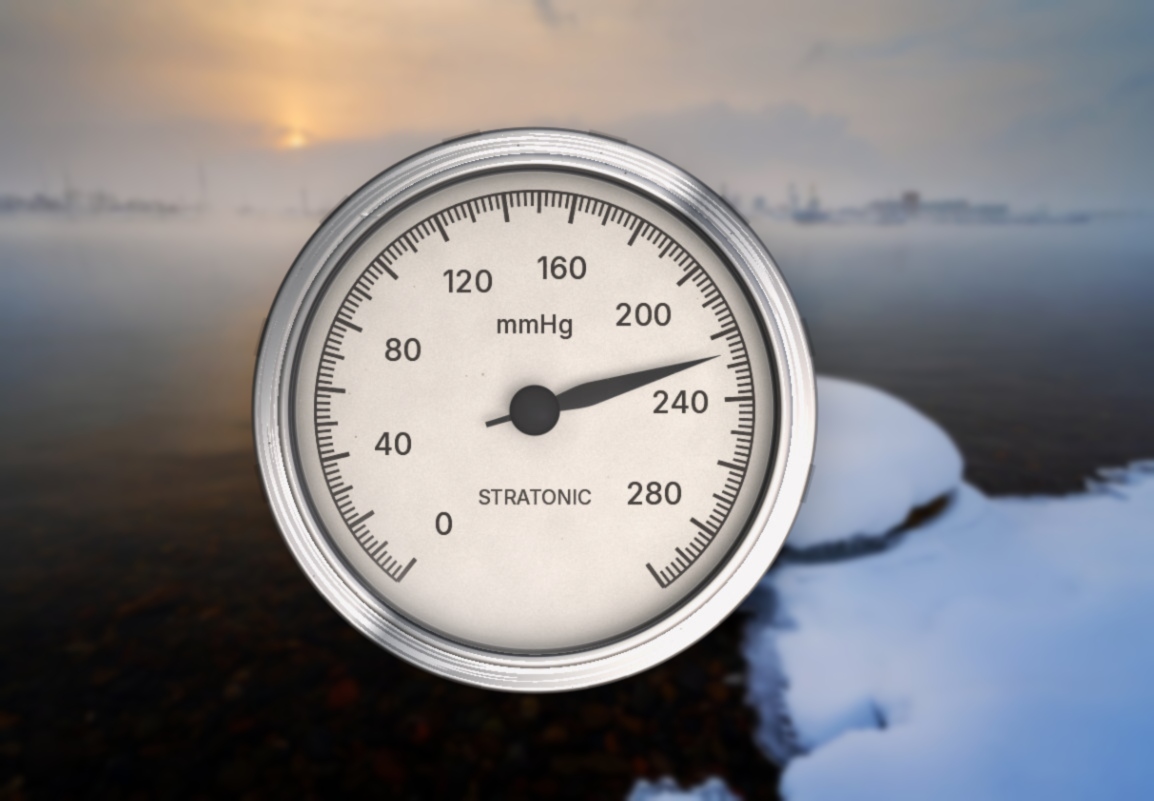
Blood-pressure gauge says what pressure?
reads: 226 mmHg
